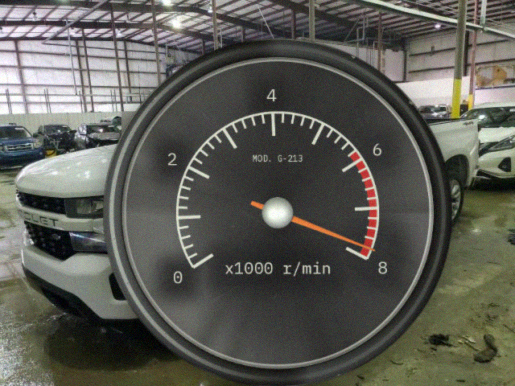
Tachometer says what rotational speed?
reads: 7800 rpm
